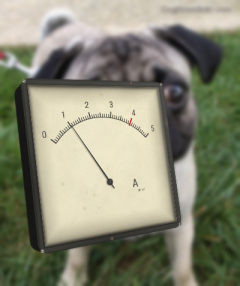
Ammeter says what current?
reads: 1 A
